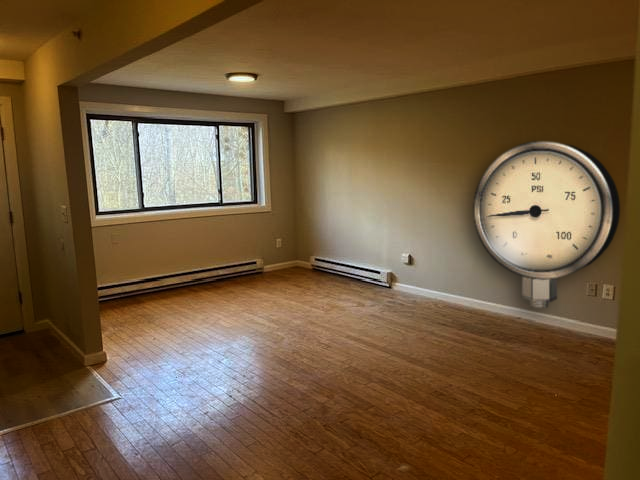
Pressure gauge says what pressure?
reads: 15 psi
